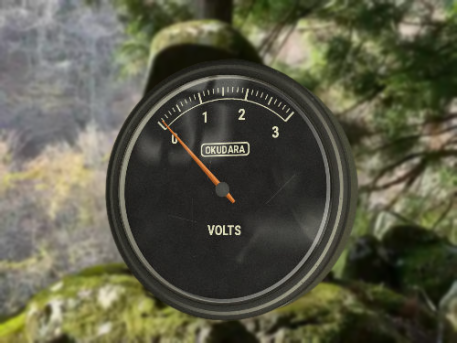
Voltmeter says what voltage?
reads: 0.1 V
